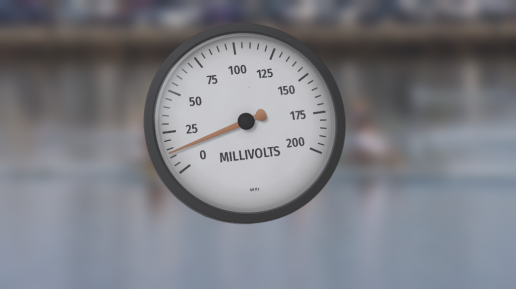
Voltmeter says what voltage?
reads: 12.5 mV
